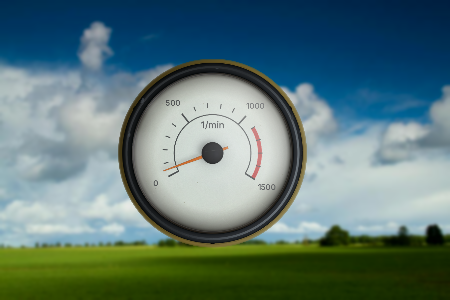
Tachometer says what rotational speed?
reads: 50 rpm
